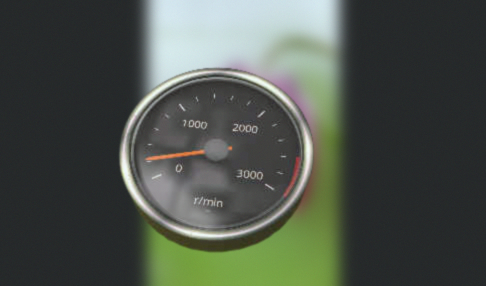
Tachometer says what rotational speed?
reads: 200 rpm
